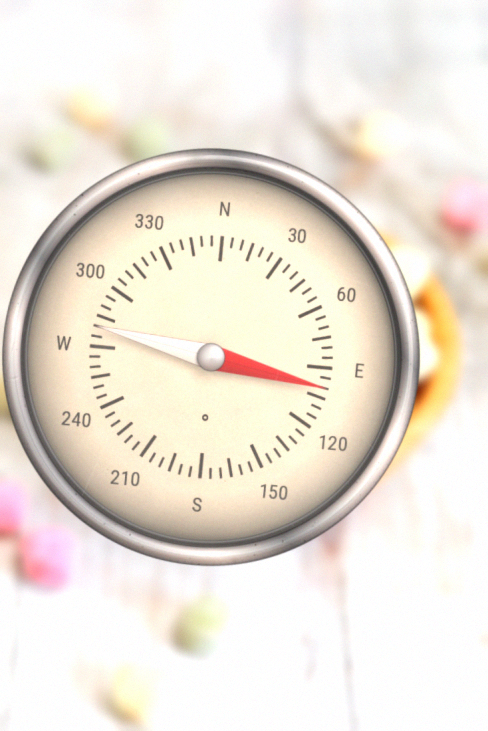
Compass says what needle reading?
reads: 100 °
